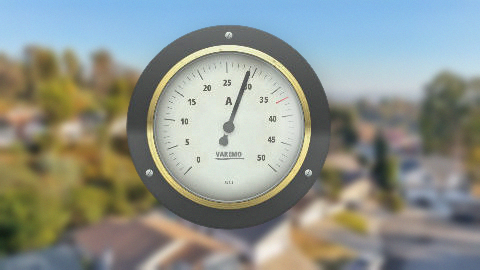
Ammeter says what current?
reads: 29 A
